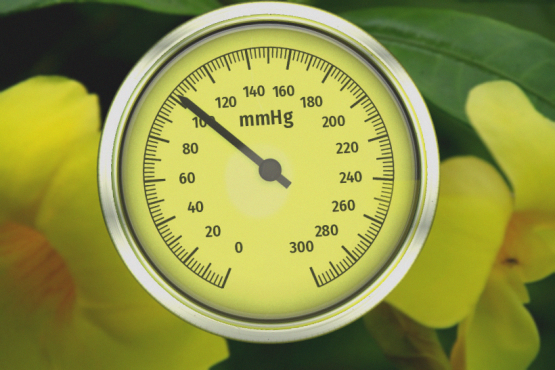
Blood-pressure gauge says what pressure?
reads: 102 mmHg
